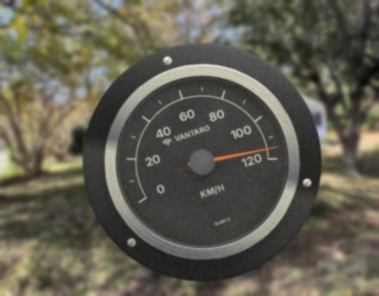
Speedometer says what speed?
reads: 115 km/h
